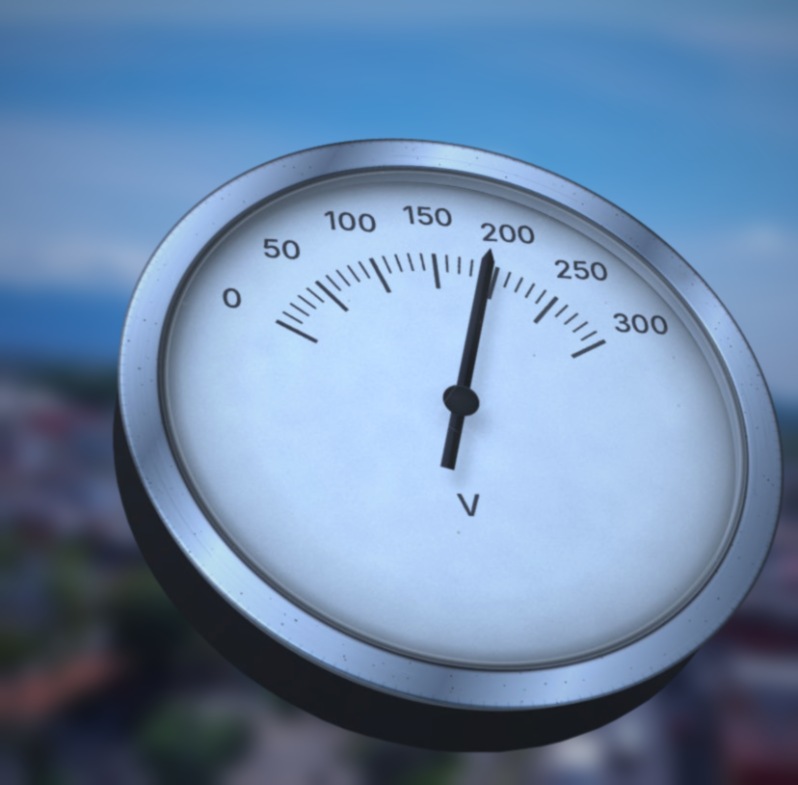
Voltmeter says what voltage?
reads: 190 V
